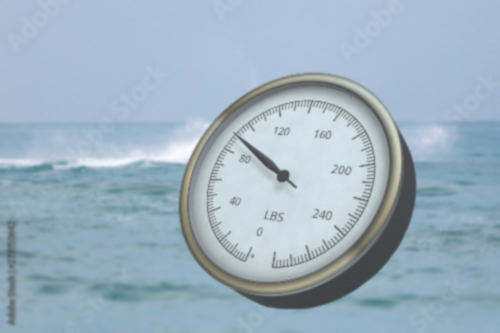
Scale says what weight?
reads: 90 lb
